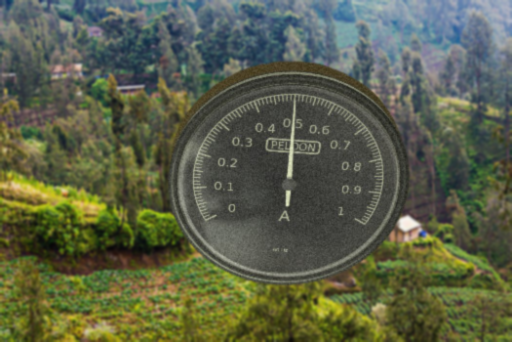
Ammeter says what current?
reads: 0.5 A
